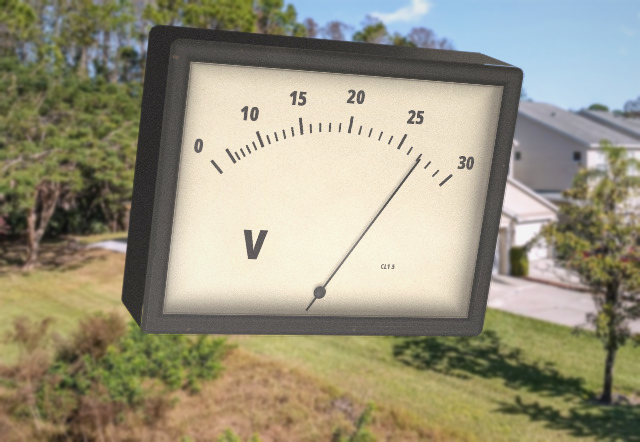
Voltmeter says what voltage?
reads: 27 V
